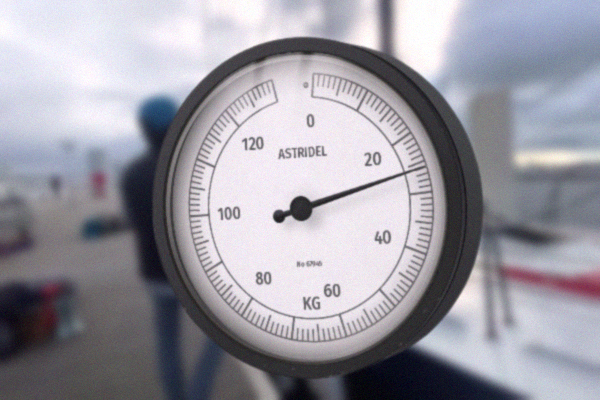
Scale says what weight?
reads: 26 kg
